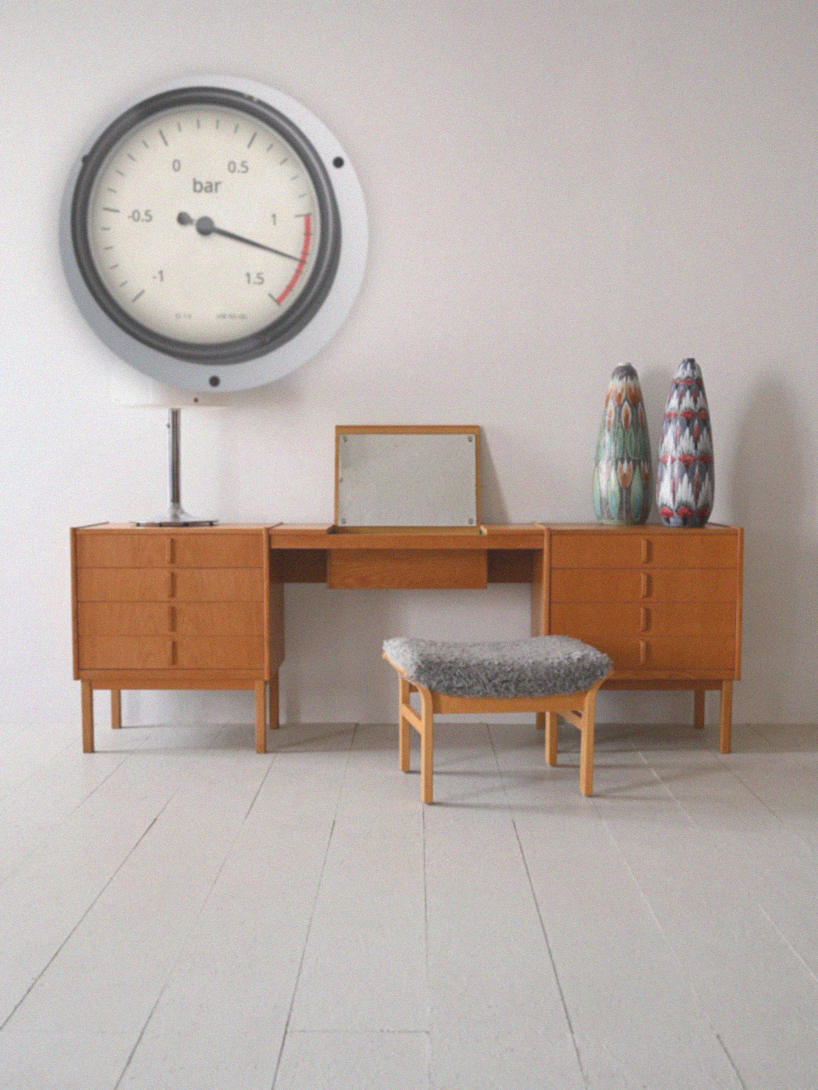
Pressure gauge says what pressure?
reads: 1.25 bar
